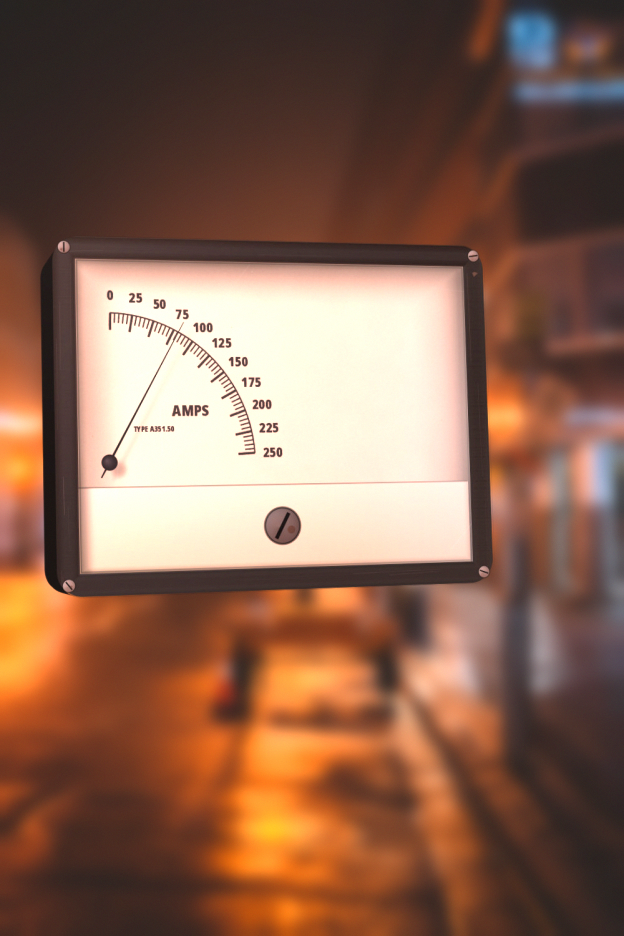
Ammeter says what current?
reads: 80 A
